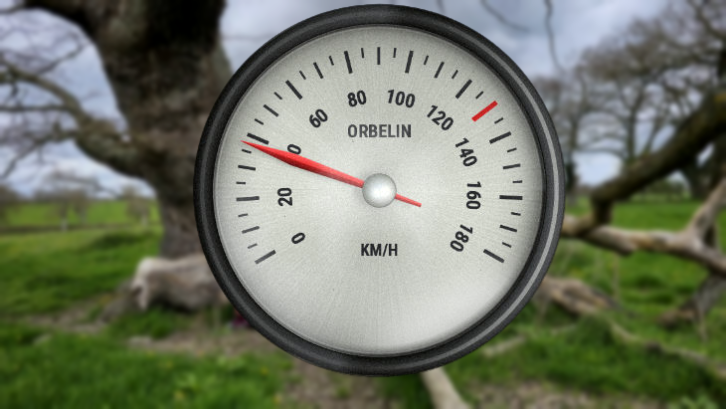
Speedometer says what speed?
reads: 37.5 km/h
